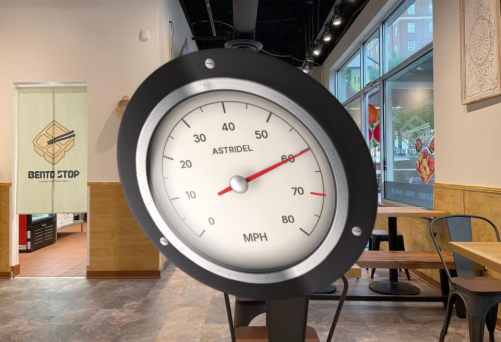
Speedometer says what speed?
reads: 60 mph
